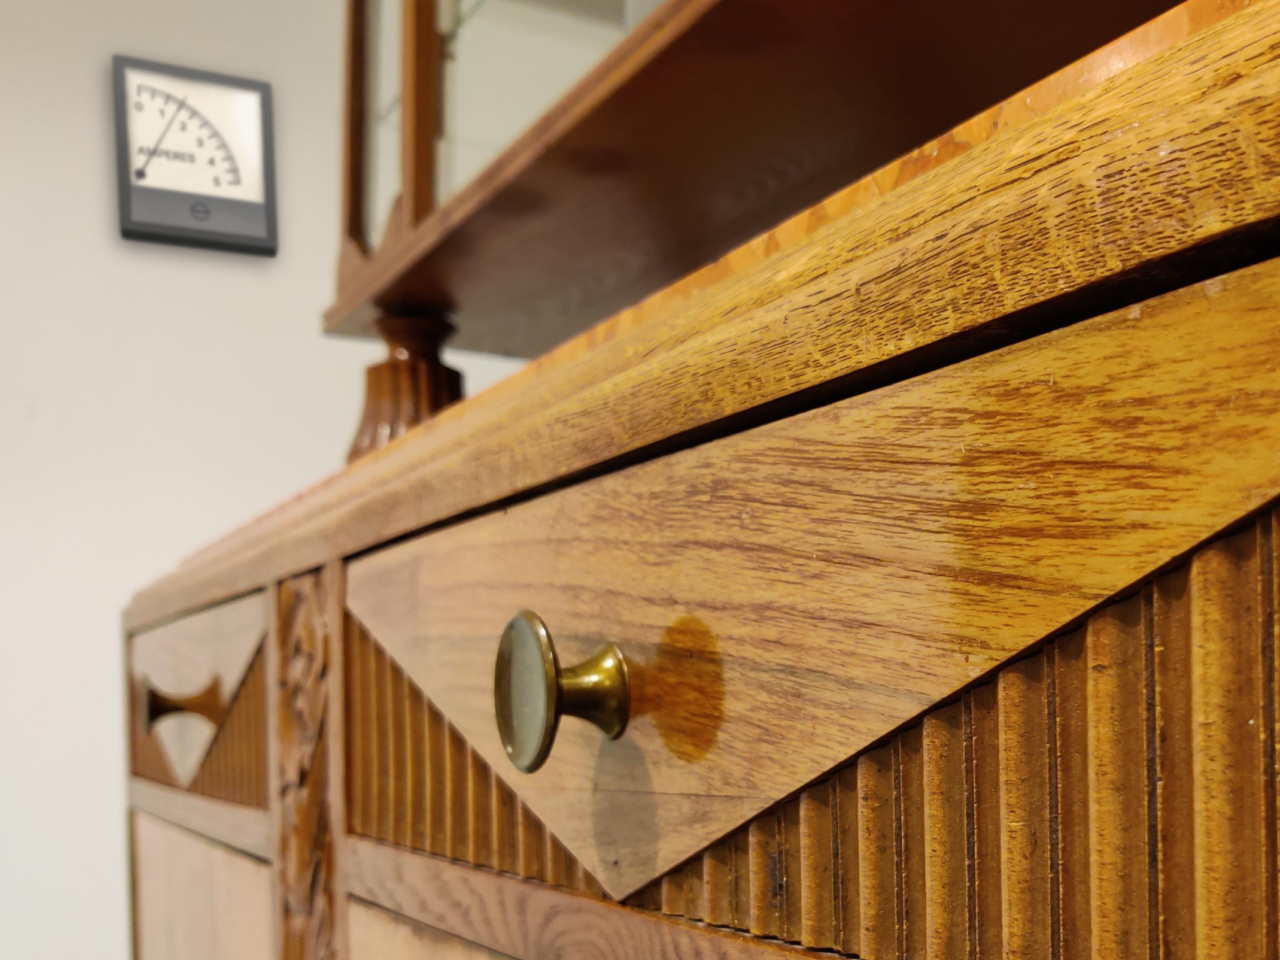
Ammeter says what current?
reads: 1.5 A
